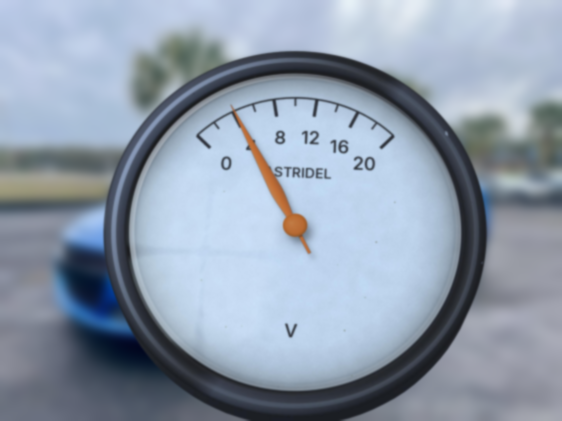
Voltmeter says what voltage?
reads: 4 V
